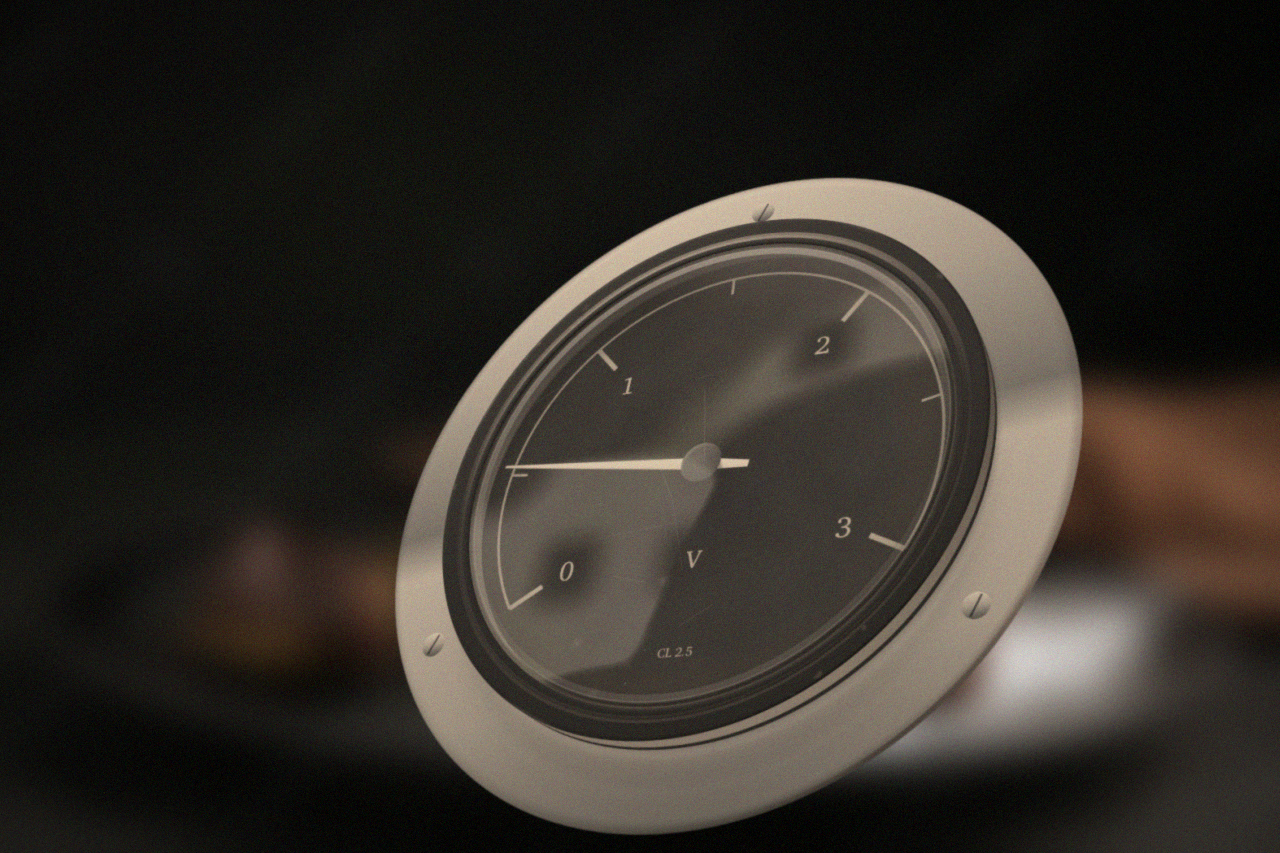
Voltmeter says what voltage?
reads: 0.5 V
